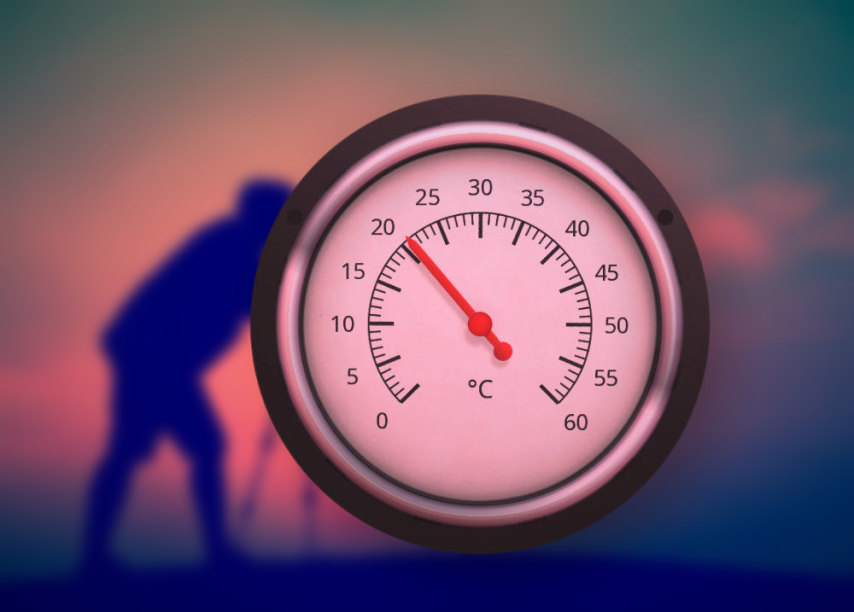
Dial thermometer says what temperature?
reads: 21 °C
